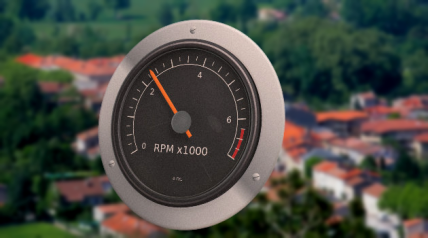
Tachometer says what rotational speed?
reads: 2375 rpm
